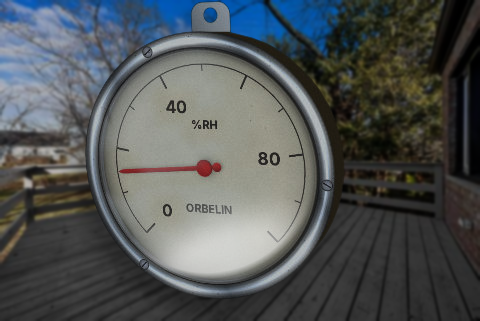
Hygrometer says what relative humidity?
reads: 15 %
